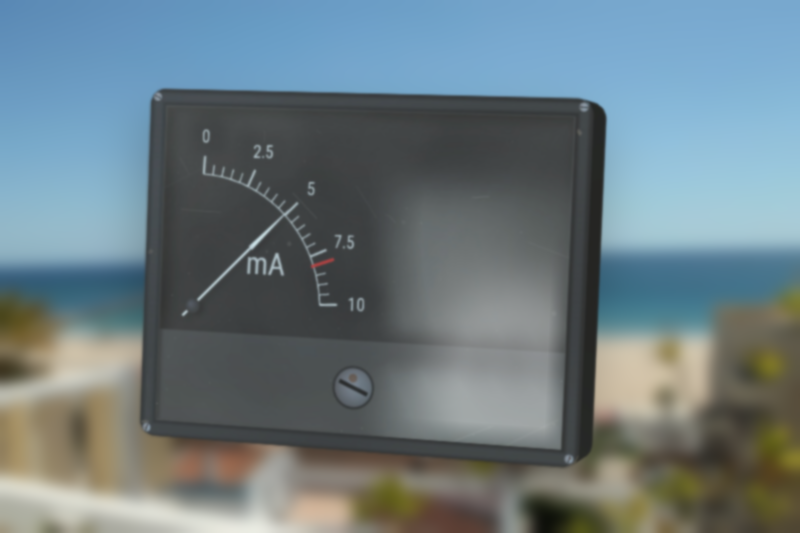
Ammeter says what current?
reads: 5 mA
